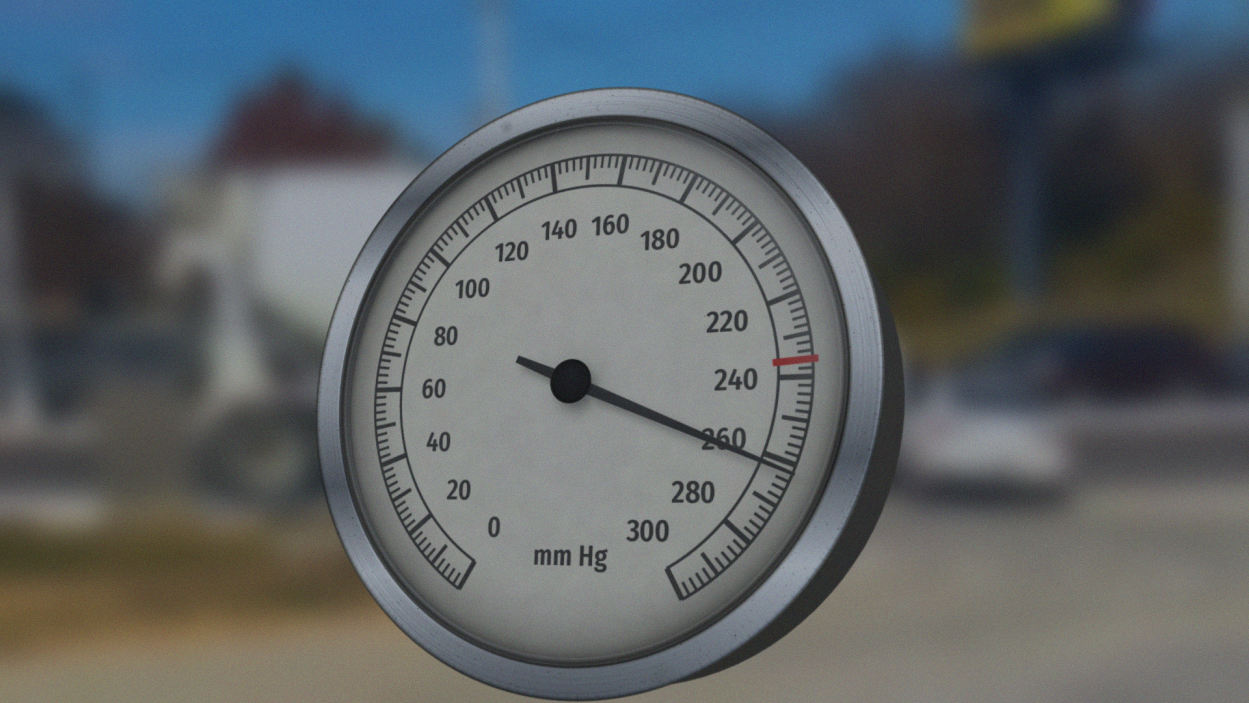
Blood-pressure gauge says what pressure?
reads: 262 mmHg
